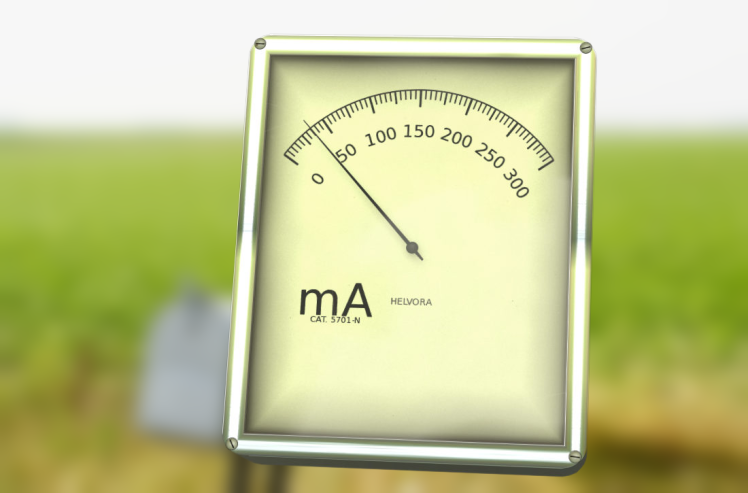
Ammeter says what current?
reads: 35 mA
